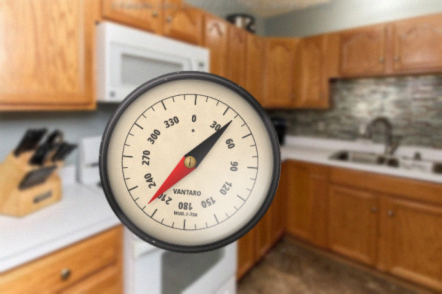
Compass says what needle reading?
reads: 220 °
